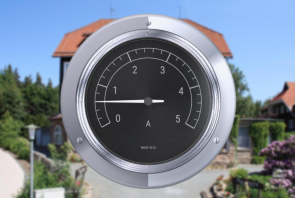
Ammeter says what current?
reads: 0.6 A
